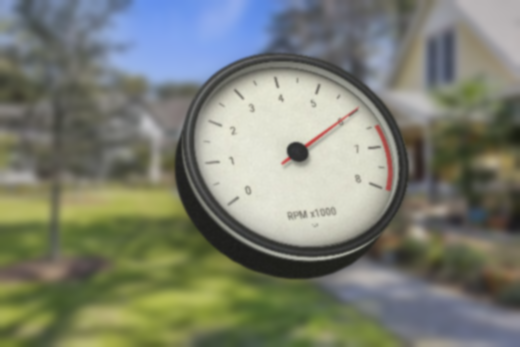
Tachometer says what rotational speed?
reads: 6000 rpm
